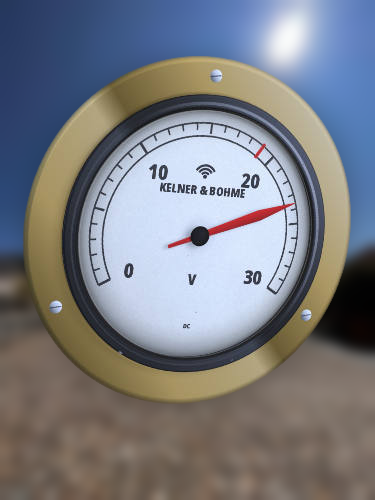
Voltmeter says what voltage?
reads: 23.5 V
